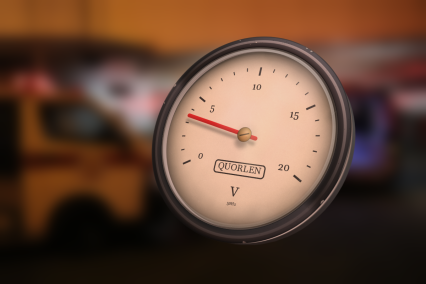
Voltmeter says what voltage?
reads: 3.5 V
